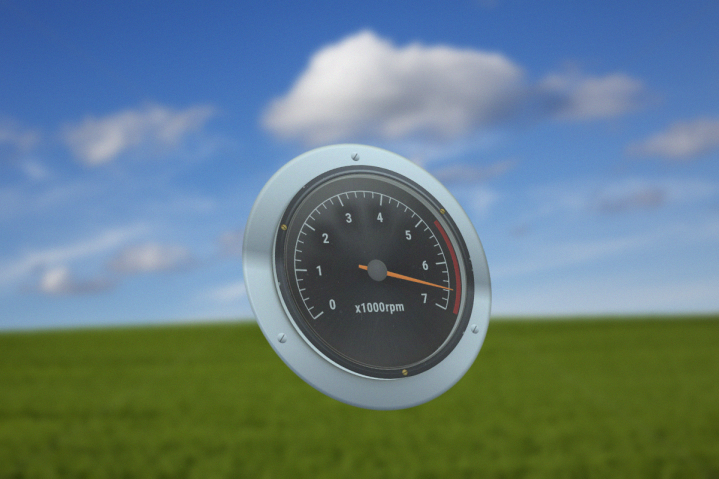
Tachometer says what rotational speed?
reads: 6600 rpm
